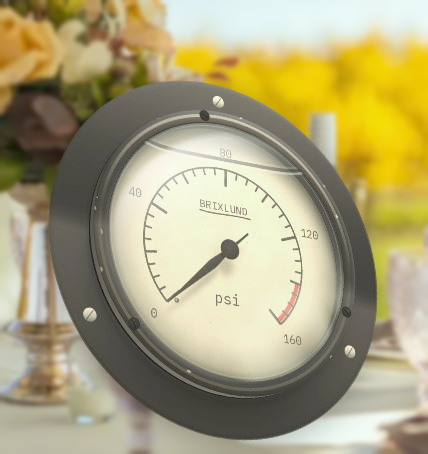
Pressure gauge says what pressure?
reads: 0 psi
